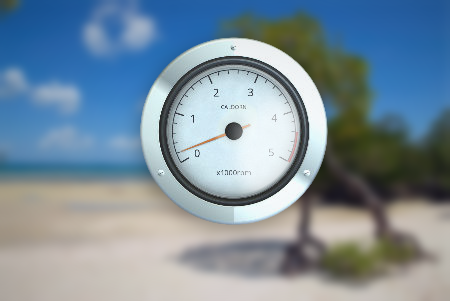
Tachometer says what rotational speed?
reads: 200 rpm
